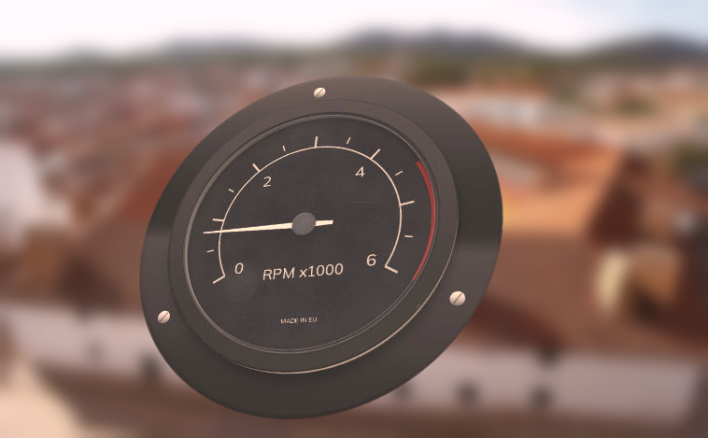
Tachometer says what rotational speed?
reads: 750 rpm
